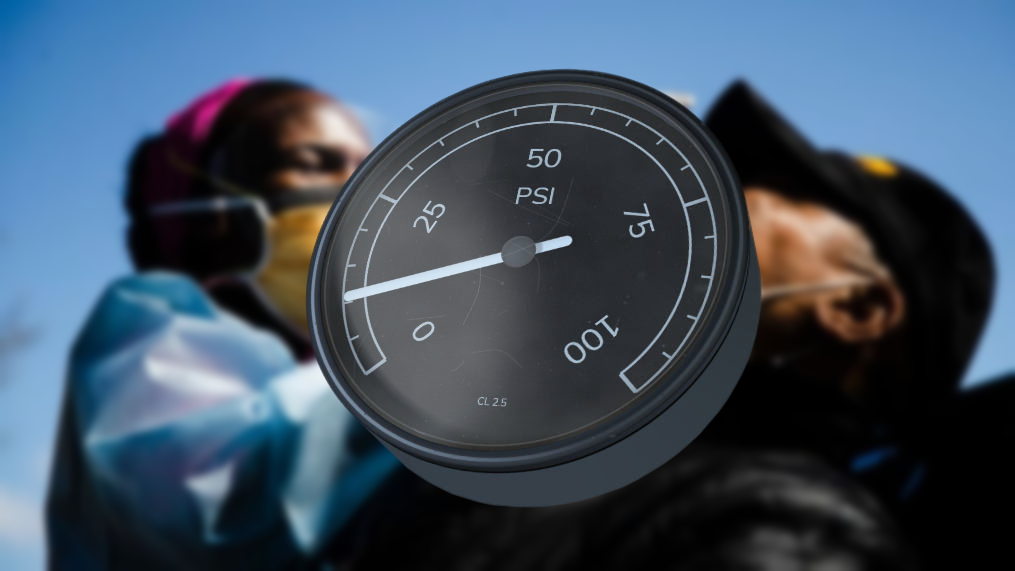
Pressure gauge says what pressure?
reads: 10 psi
